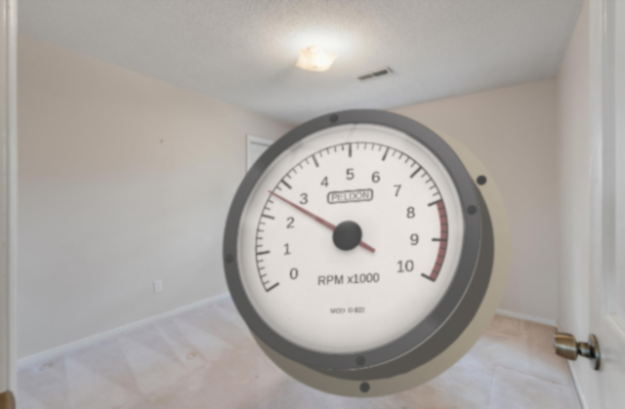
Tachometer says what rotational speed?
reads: 2600 rpm
